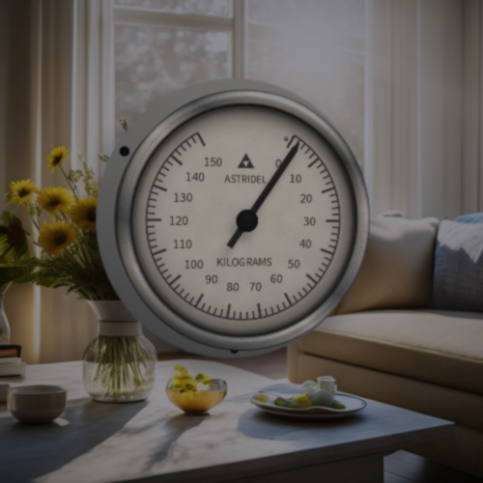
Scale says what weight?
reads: 2 kg
